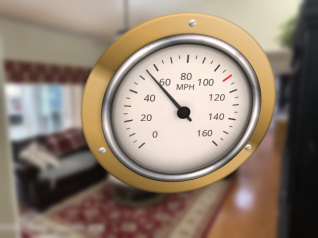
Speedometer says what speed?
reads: 55 mph
